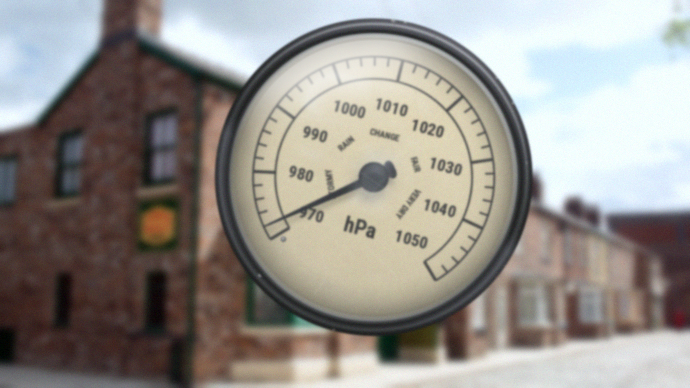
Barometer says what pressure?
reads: 972 hPa
